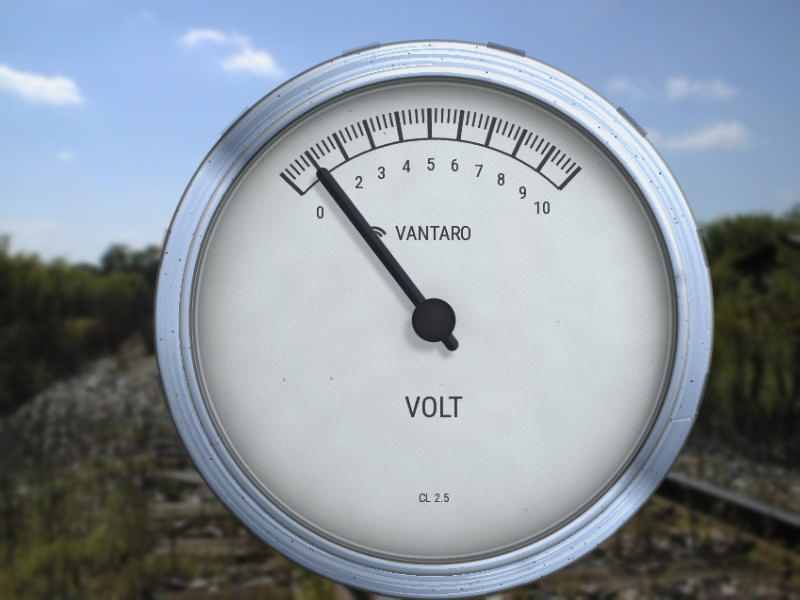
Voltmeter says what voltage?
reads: 1 V
